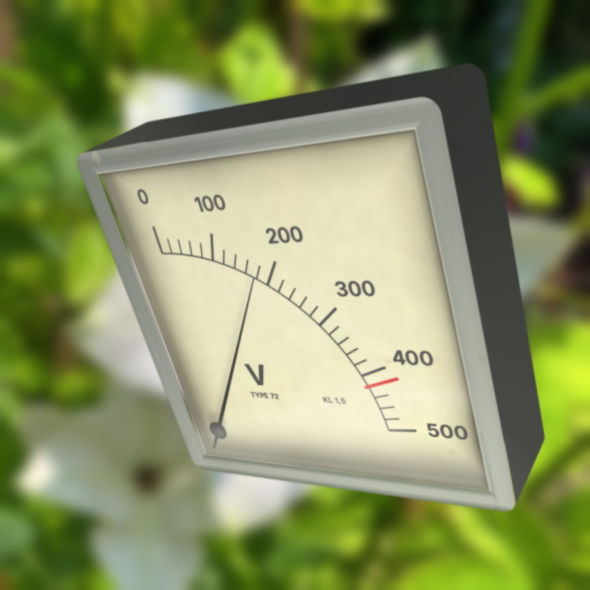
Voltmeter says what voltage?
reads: 180 V
